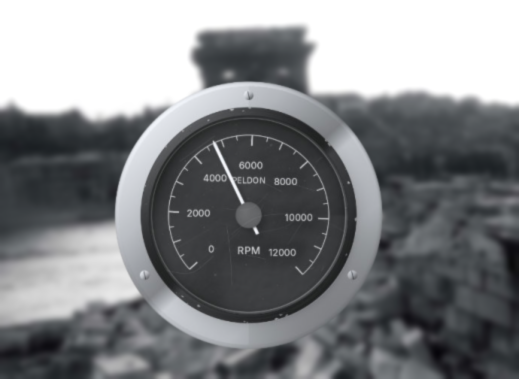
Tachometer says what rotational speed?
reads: 4750 rpm
